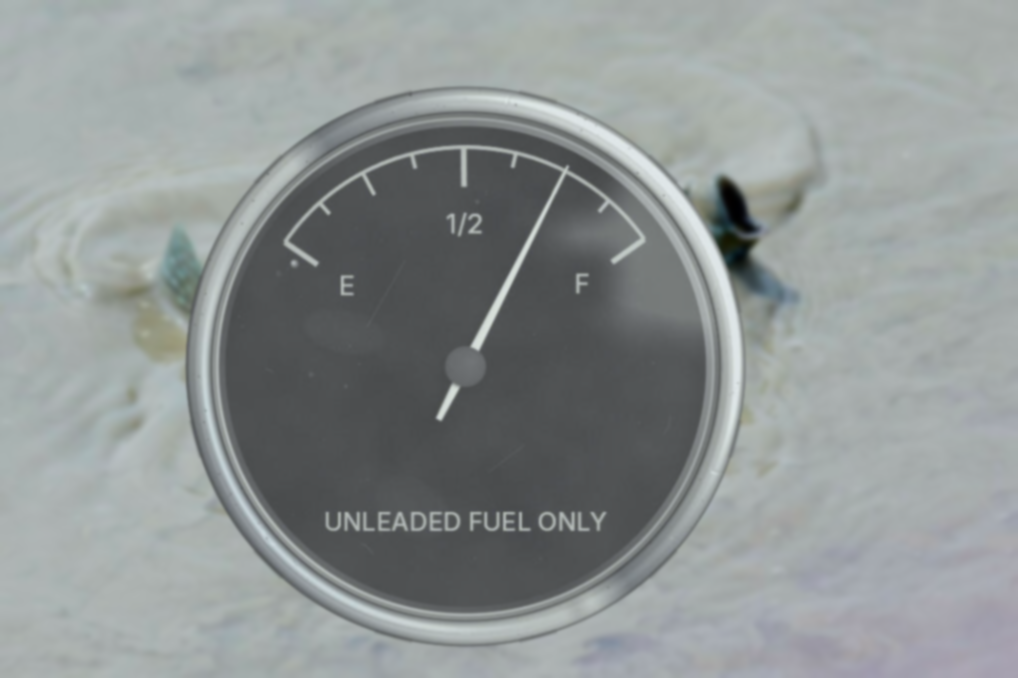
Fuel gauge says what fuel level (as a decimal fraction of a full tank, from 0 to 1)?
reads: 0.75
